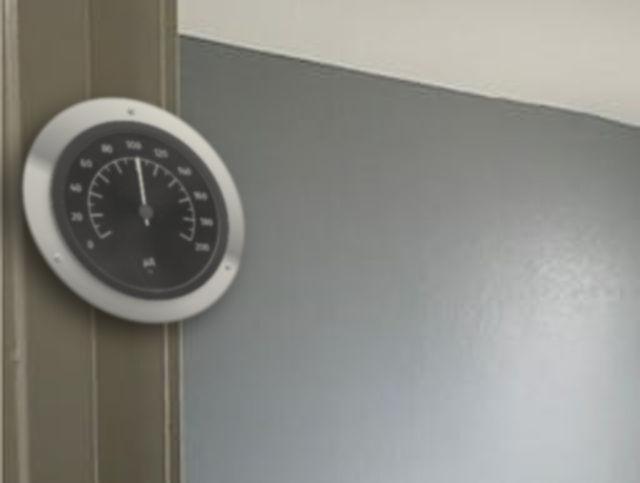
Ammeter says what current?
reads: 100 µA
